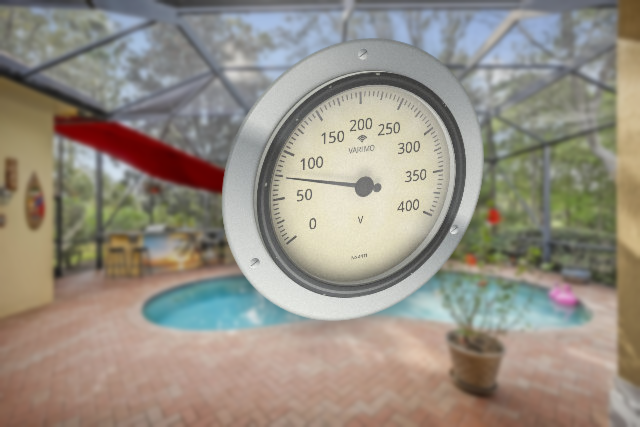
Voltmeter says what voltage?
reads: 75 V
